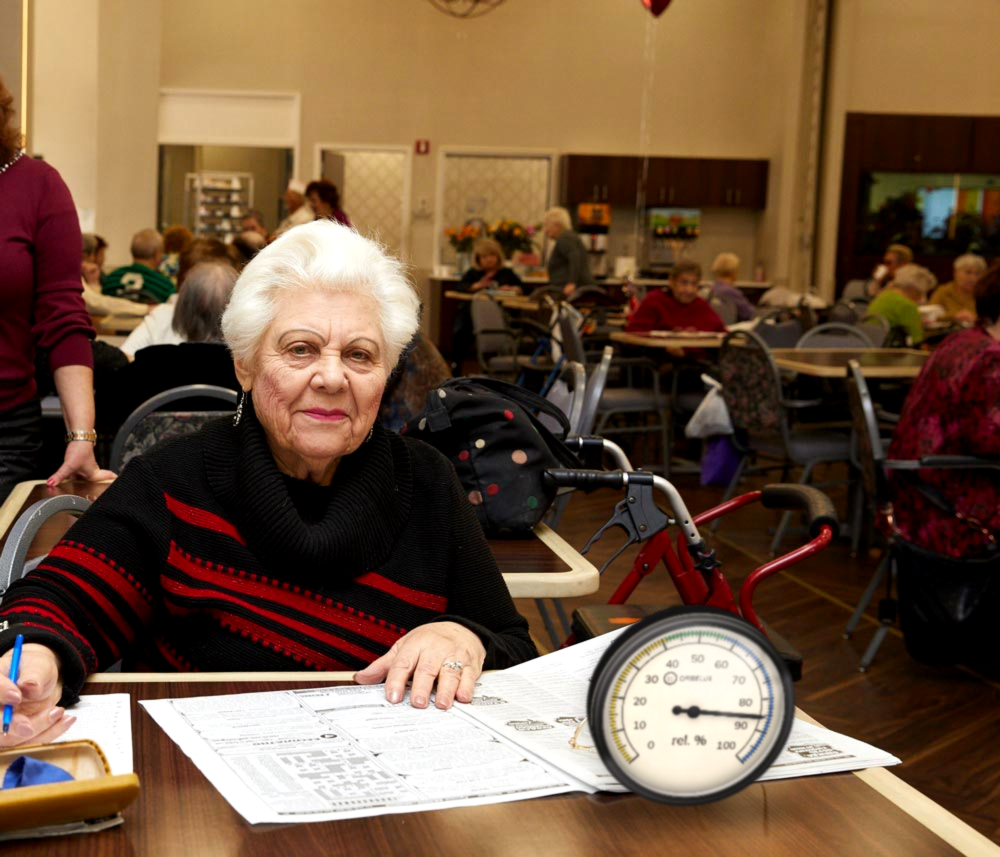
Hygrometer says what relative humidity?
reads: 85 %
